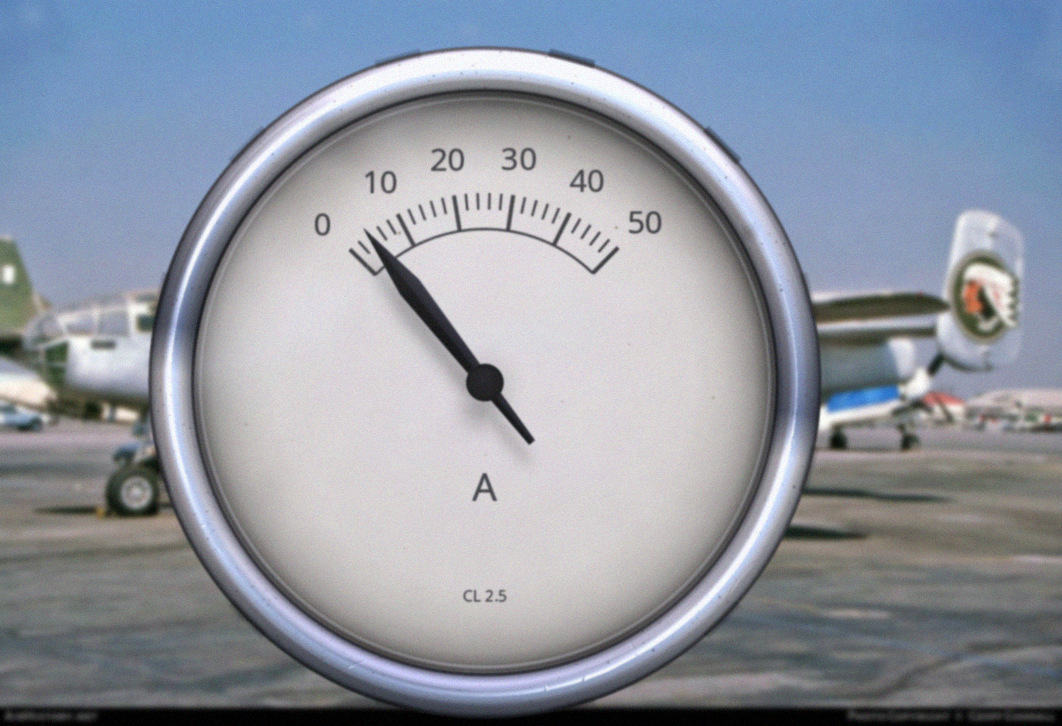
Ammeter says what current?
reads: 4 A
